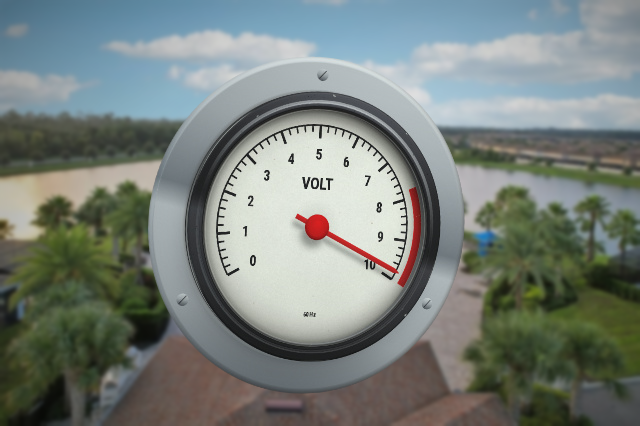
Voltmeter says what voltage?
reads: 9.8 V
